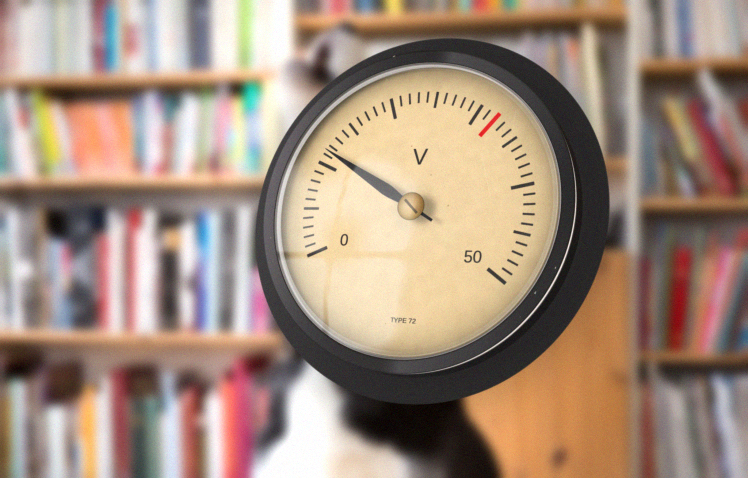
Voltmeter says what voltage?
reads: 11.5 V
